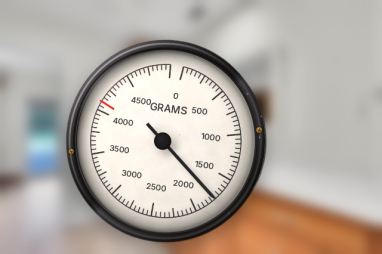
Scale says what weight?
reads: 1750 g
